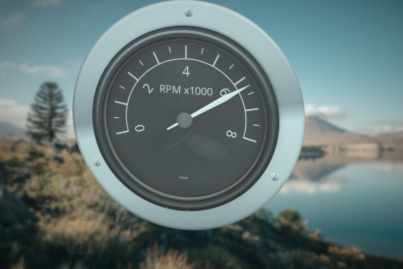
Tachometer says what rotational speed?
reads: 6250 rpm
